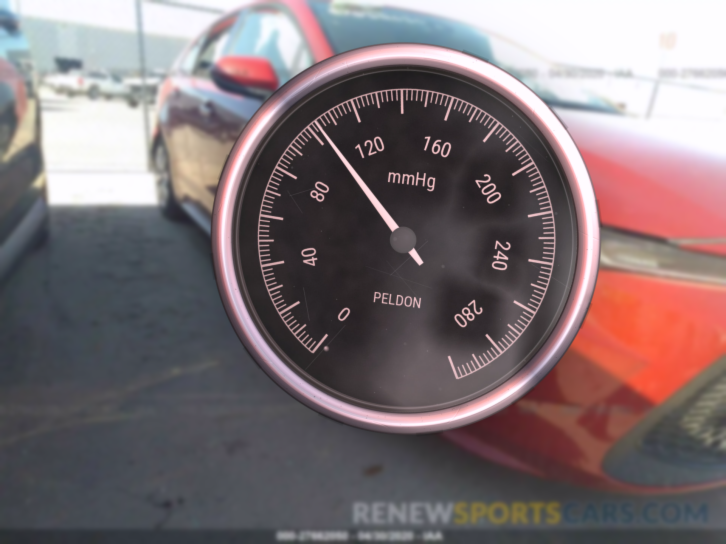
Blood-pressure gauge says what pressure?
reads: 104 mmHg
